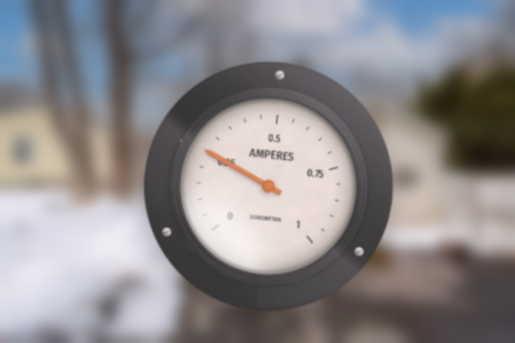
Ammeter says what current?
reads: 0.25 A
